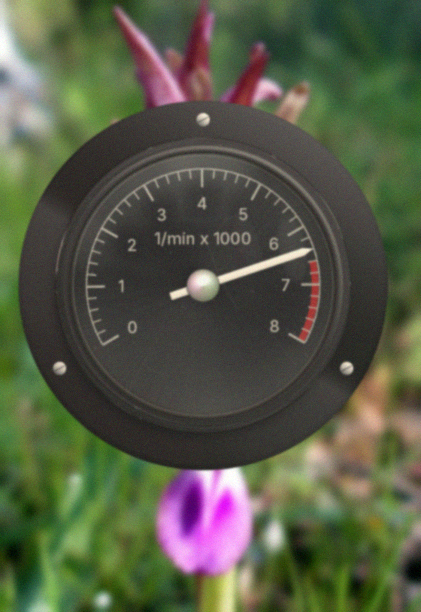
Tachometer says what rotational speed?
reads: 6400 rpm
